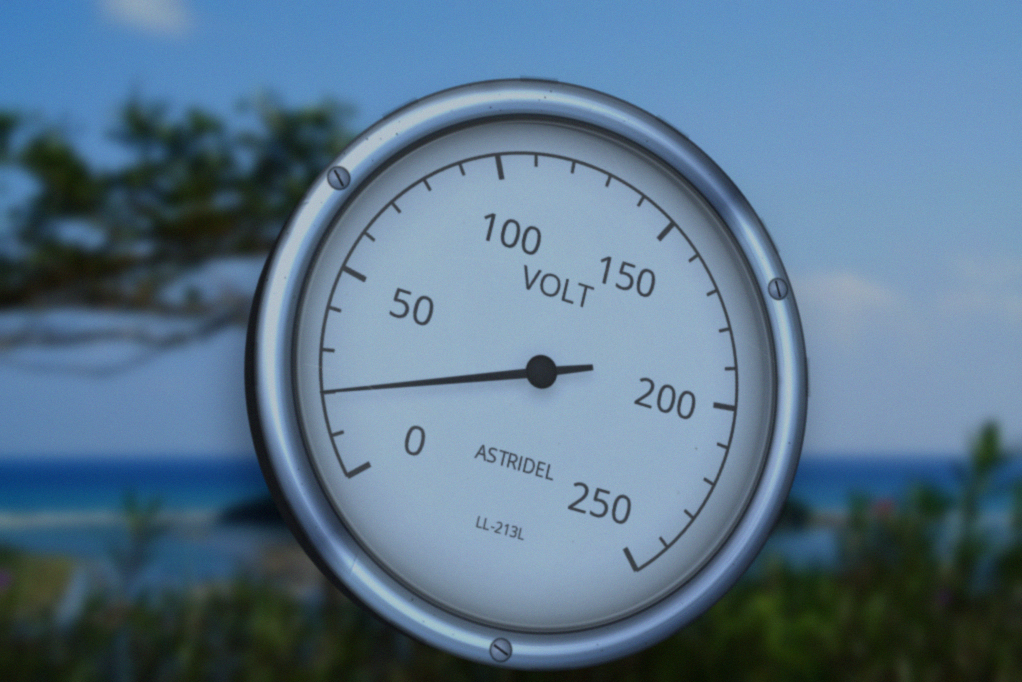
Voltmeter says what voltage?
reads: 20 V
